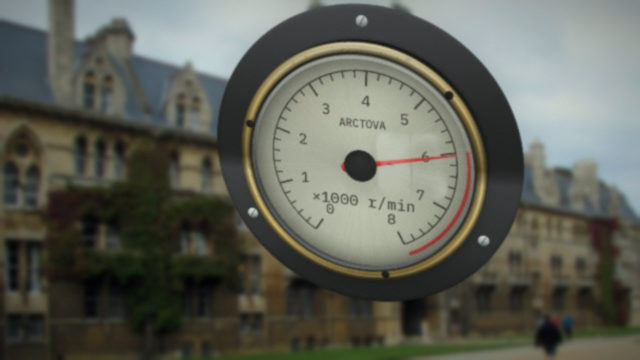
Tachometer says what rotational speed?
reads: 6000 rpm
